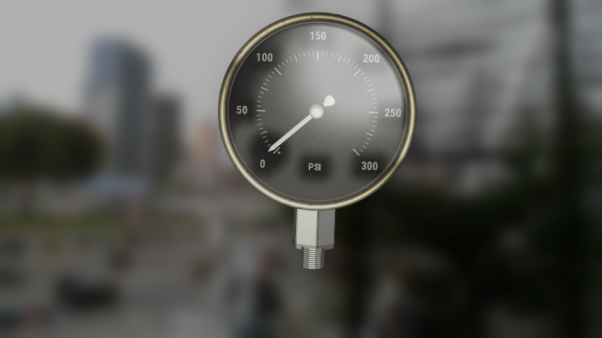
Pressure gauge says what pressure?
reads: 5 psi
